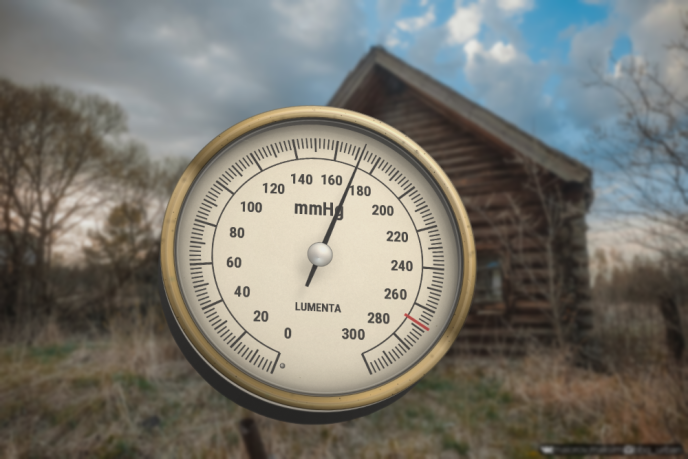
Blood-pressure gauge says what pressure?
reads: 172 mmHg
